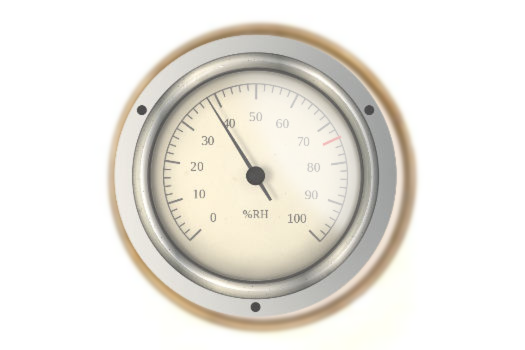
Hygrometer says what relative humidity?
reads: 38 %
